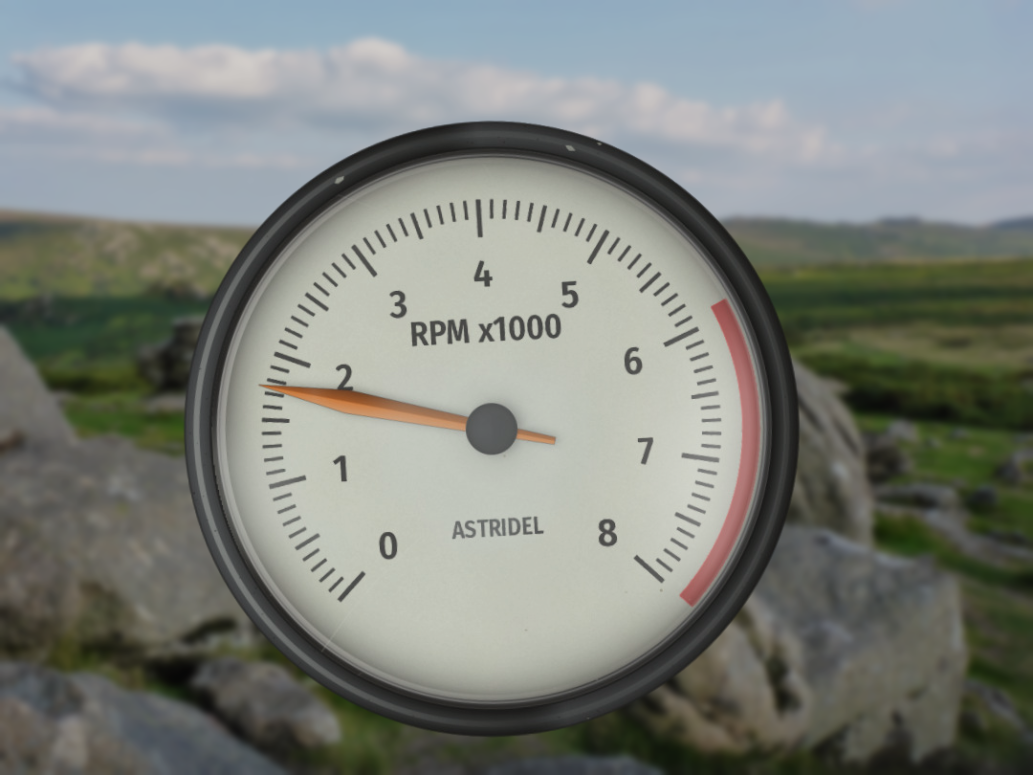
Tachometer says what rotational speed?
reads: 1750 rpm
